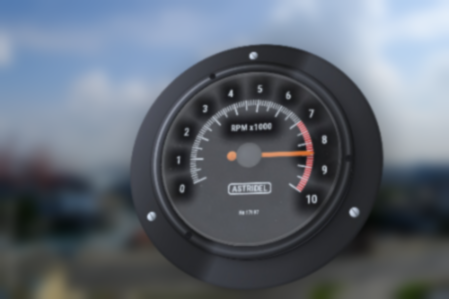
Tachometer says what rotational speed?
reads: 8500 rpm
